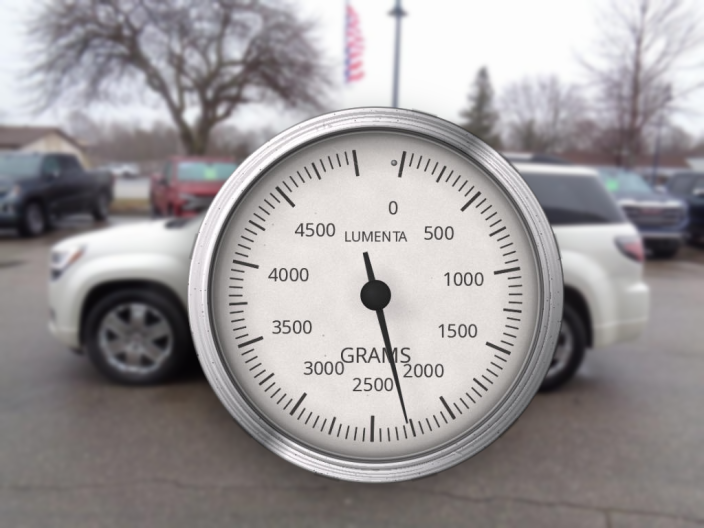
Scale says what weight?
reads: 2275 g
